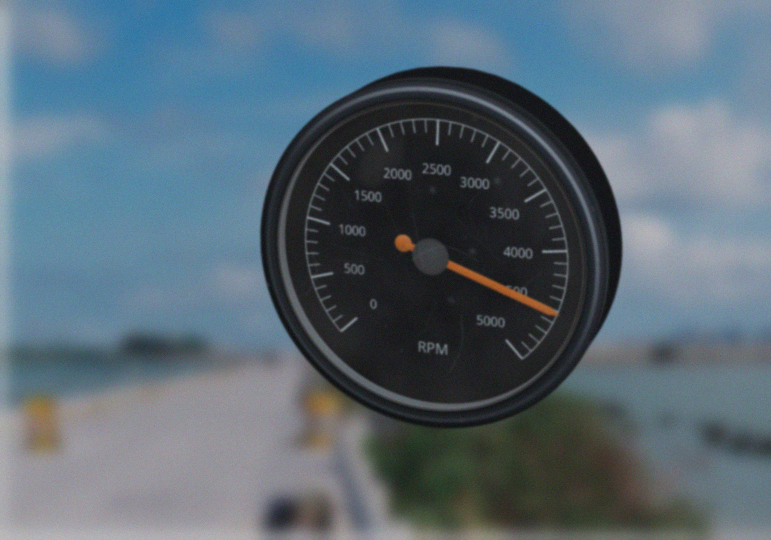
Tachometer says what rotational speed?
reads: 4500 rpm
